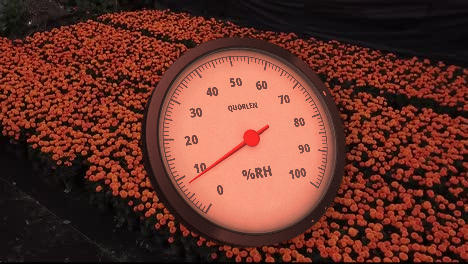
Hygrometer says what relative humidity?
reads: 8 %
